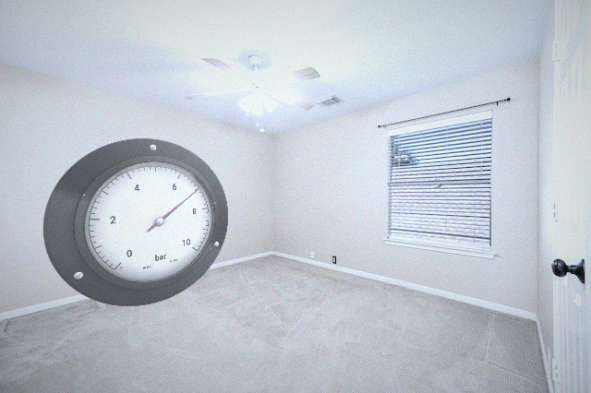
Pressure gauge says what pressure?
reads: 7 bar
